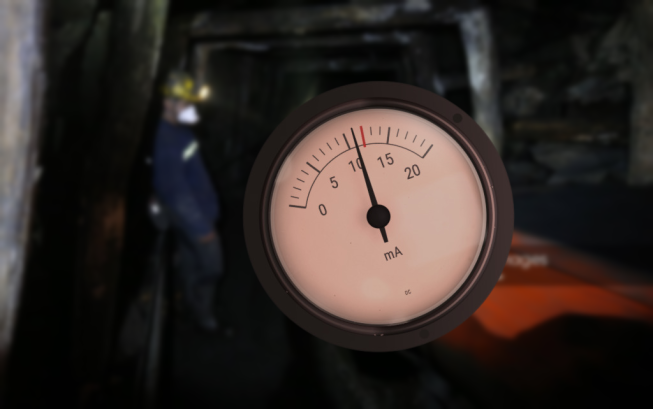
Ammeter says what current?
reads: 11 mA
